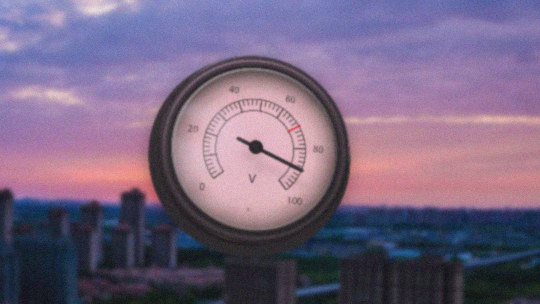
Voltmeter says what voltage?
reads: 90 V
